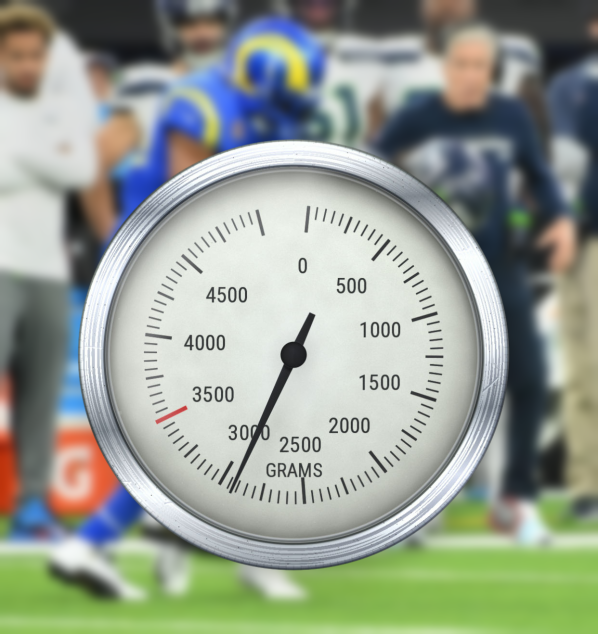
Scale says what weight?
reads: 2925 g
